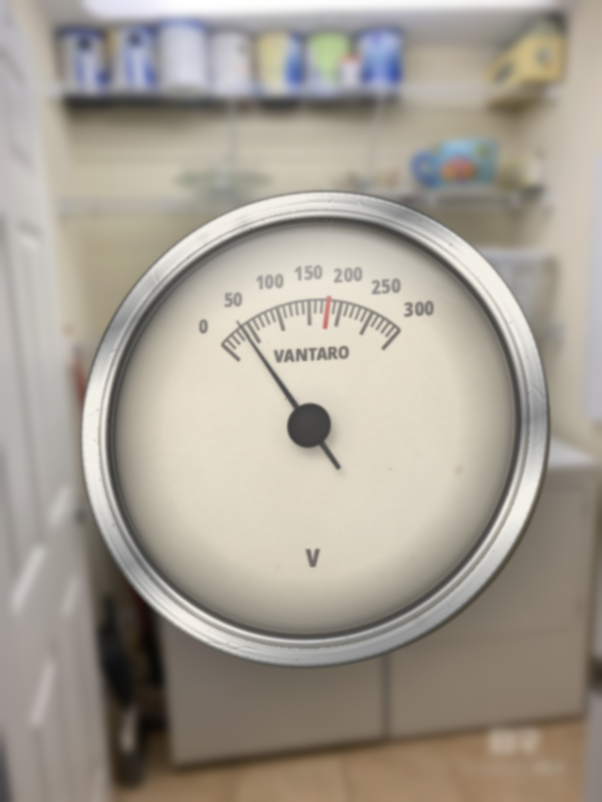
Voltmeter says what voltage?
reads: 40 V
